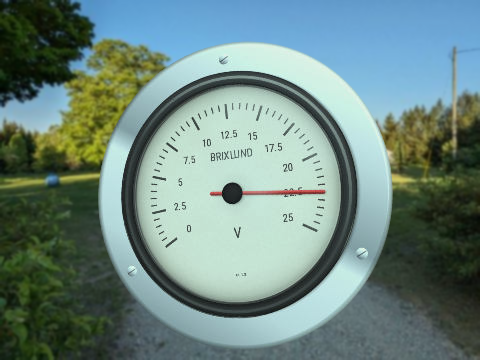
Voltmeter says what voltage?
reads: 22.5 V
